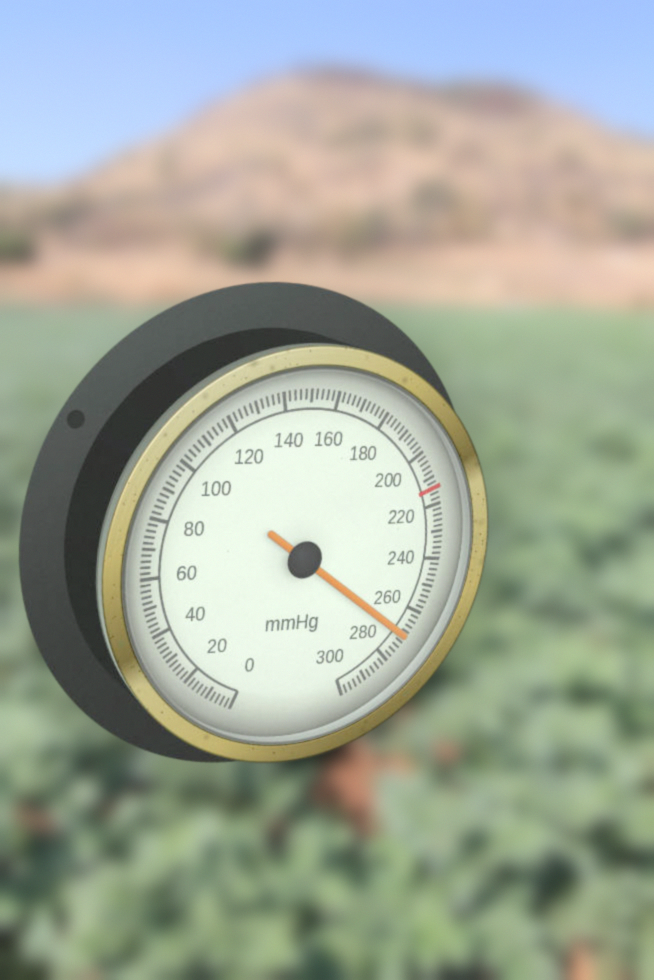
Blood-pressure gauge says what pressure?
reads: 270 mmHg
